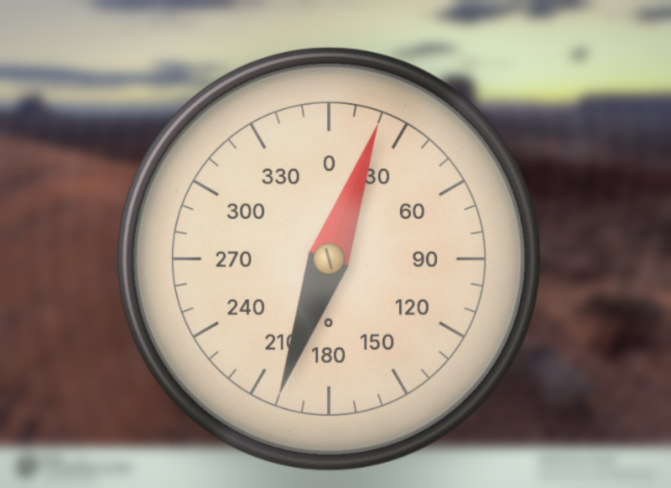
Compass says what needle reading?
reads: 20 °
